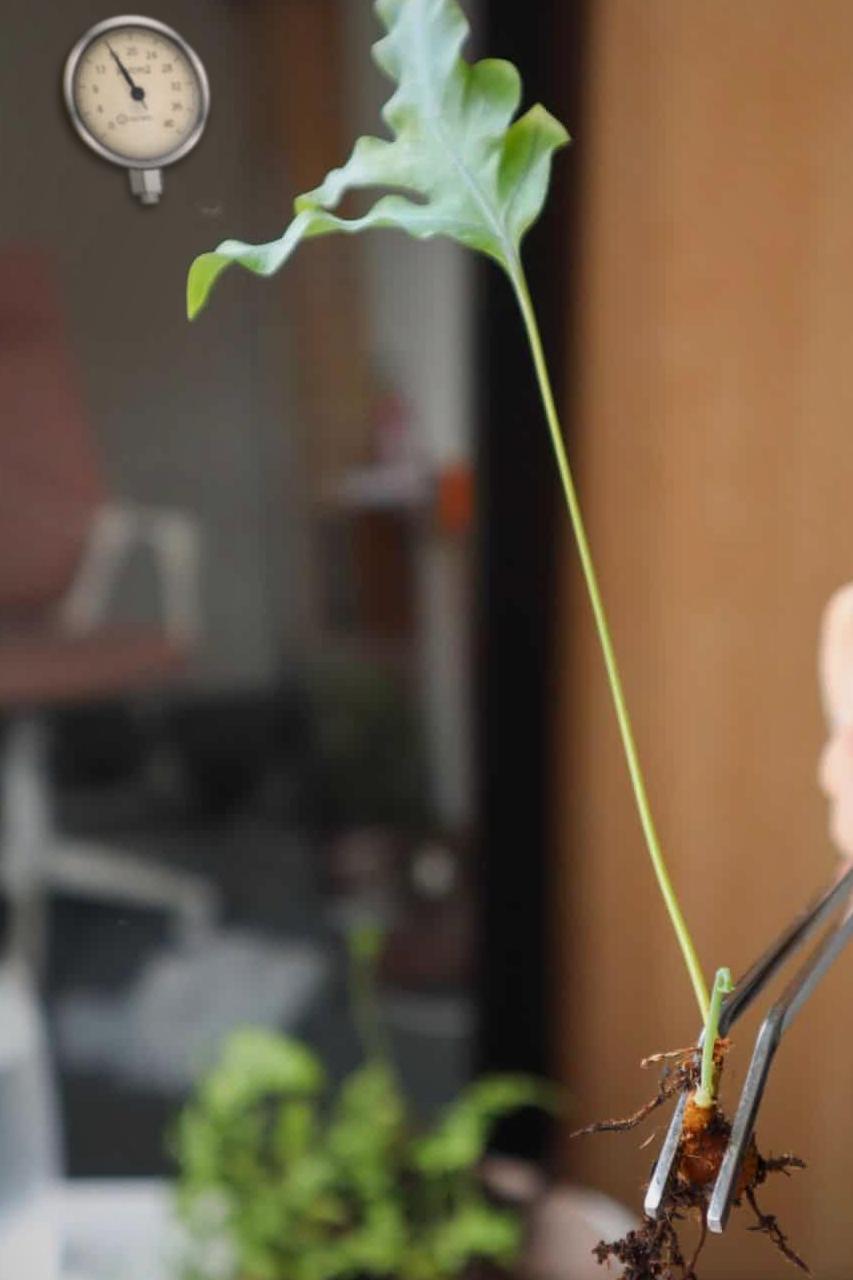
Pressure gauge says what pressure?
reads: 16 kg/cm²
